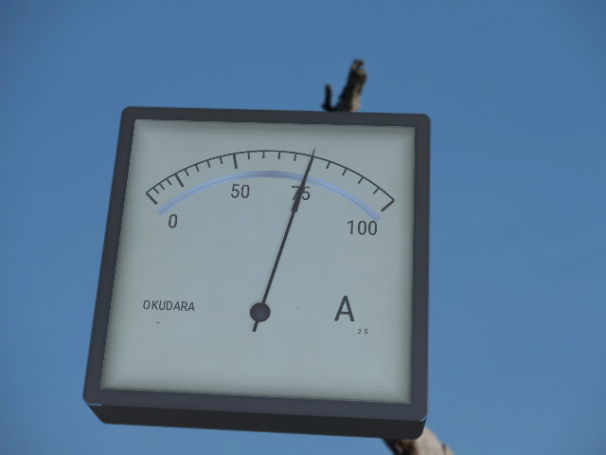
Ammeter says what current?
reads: 75 A
